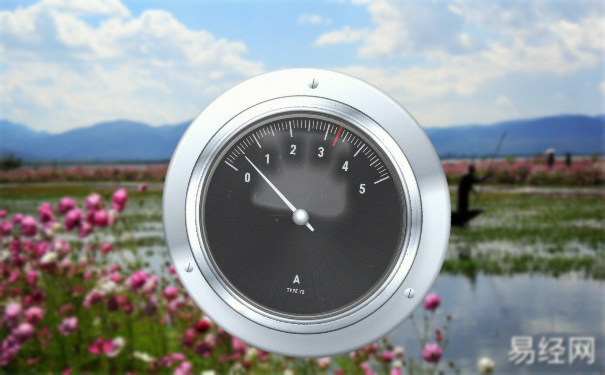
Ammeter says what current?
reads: 0.5 A
